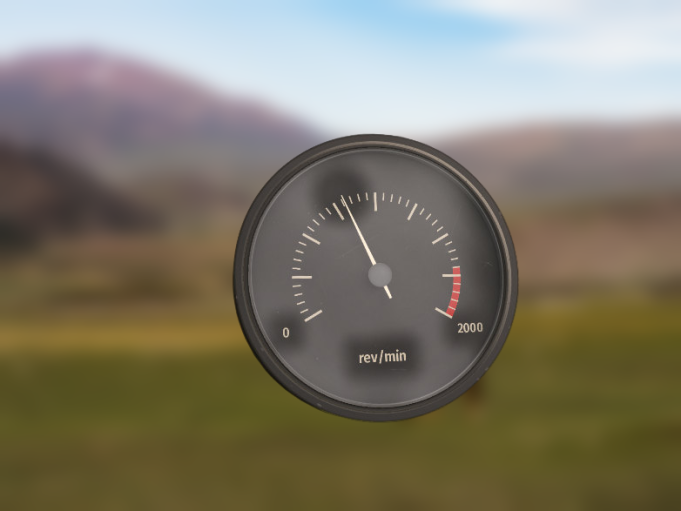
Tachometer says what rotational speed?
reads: 800 rpm
